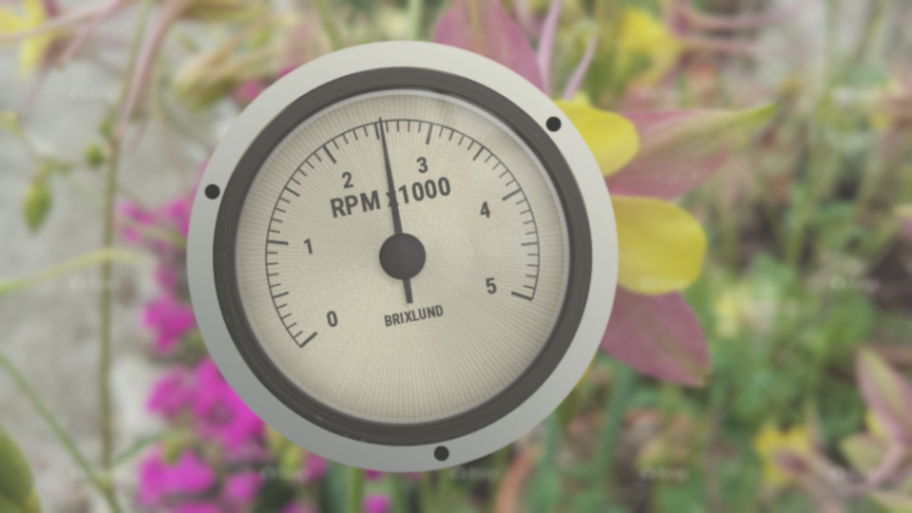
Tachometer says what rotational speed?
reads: 2550 rpm
